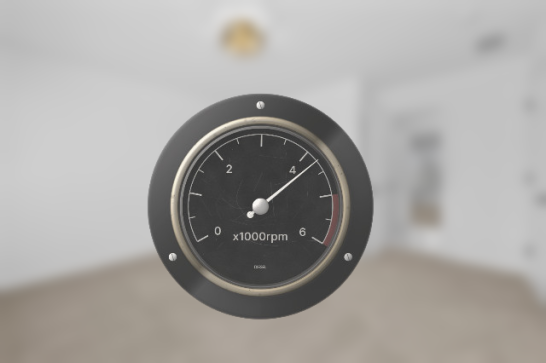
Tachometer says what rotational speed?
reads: 4250 rpm
